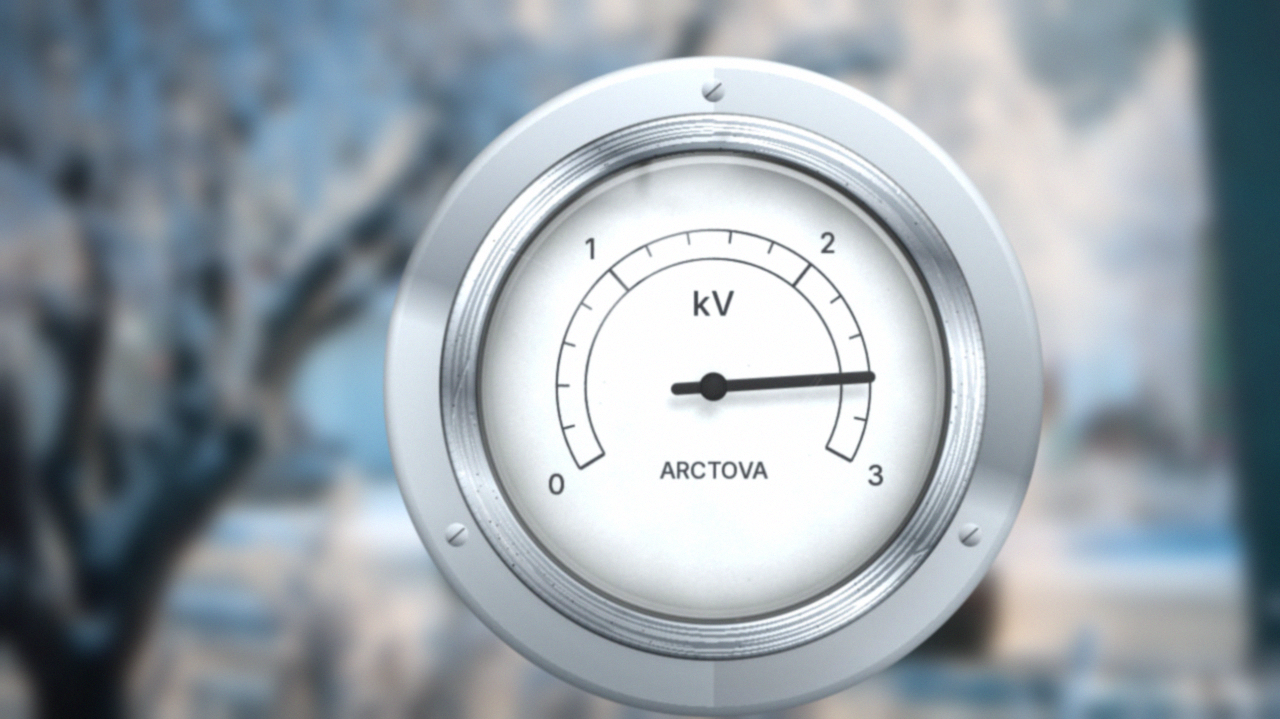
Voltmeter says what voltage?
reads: 2.6 kV
